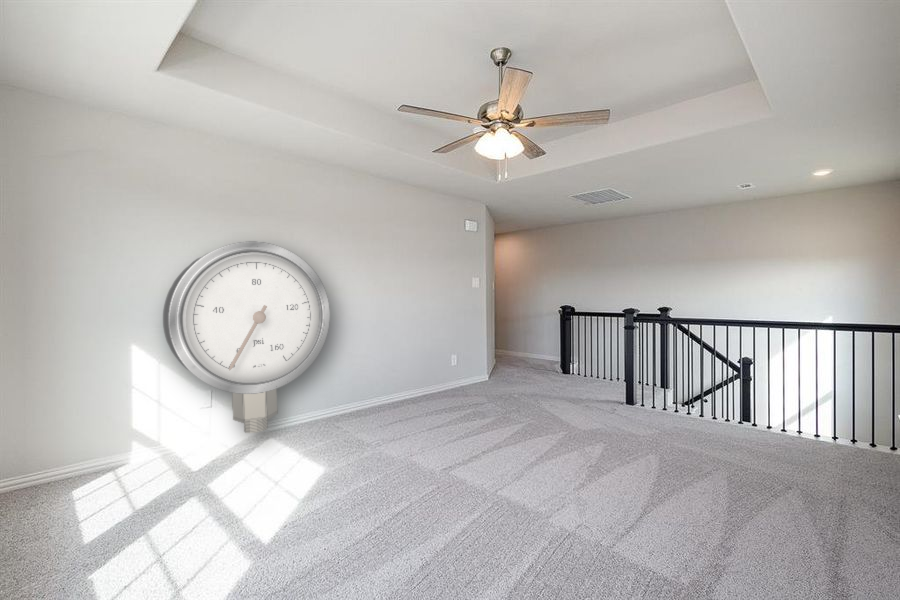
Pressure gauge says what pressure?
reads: 0 psi
